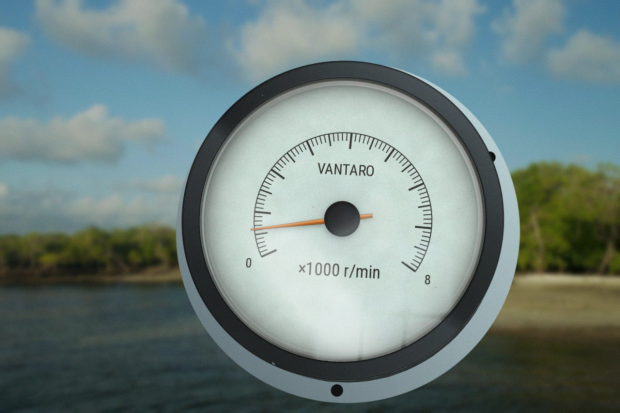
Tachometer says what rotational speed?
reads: 600 rpm
